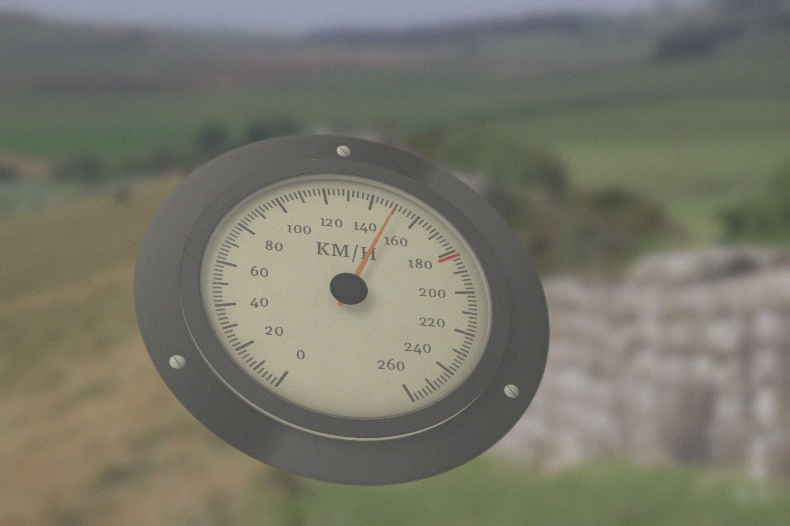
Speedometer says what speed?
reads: 150 km/h
